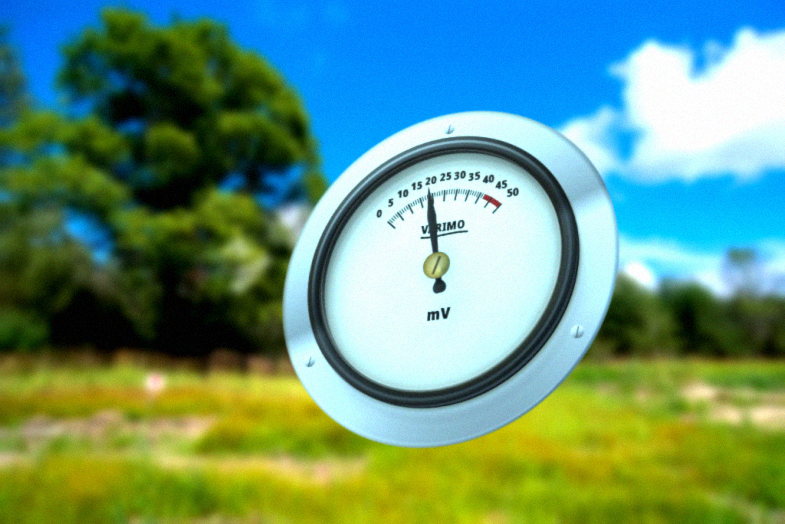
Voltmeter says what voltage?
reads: 20 mV
